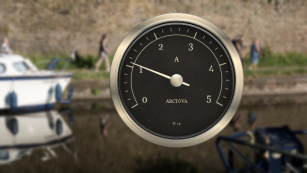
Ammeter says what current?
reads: 1.1 A
